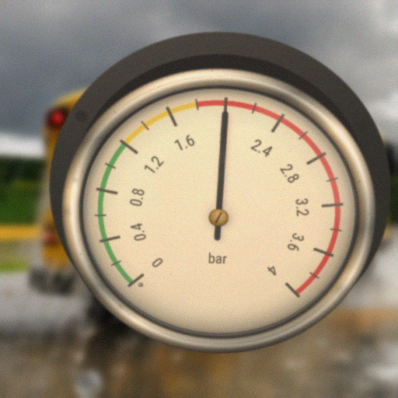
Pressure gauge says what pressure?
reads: 2 bar
